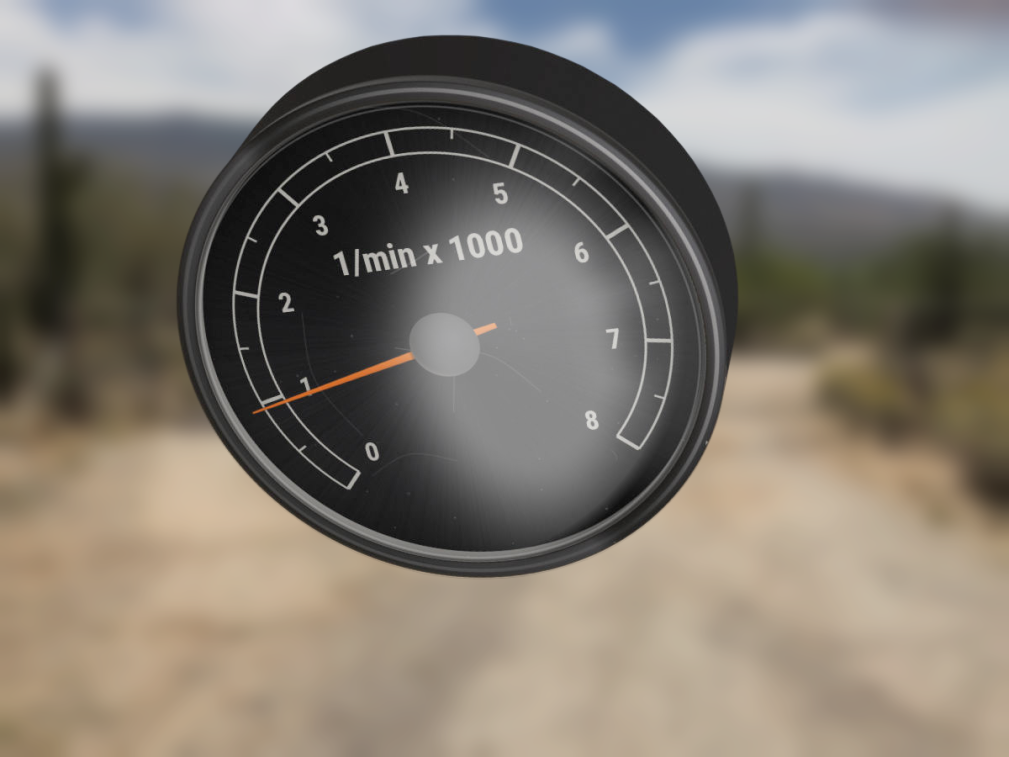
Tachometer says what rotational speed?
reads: 1000 rpm
